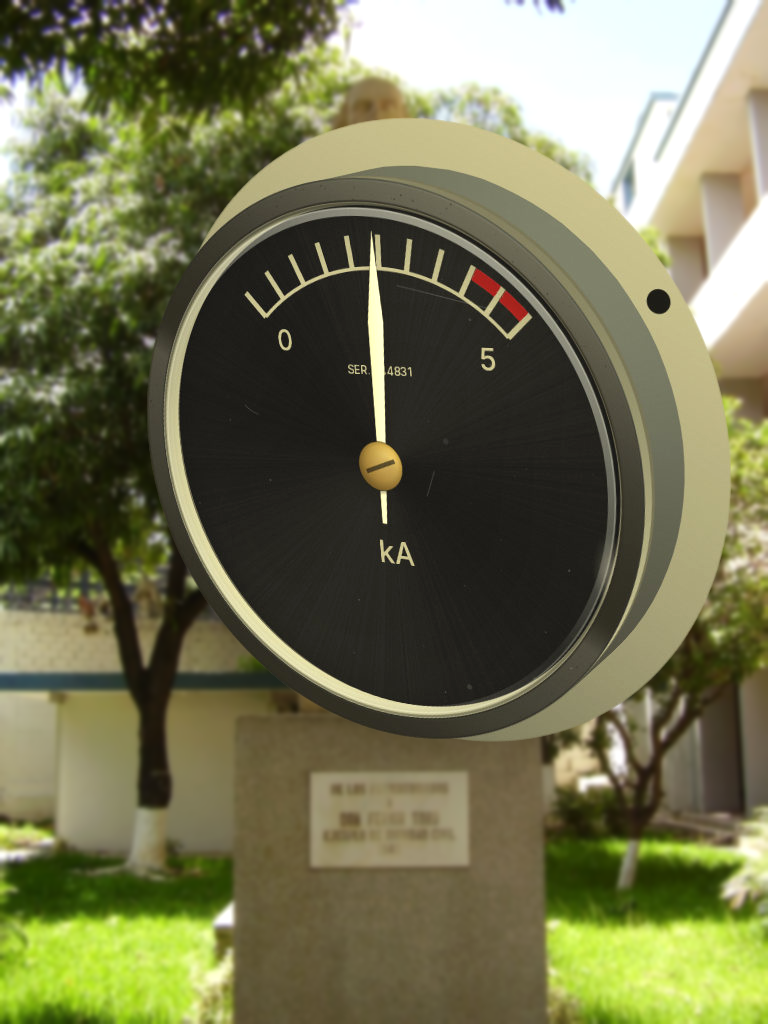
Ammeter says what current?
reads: 2.5 kA
